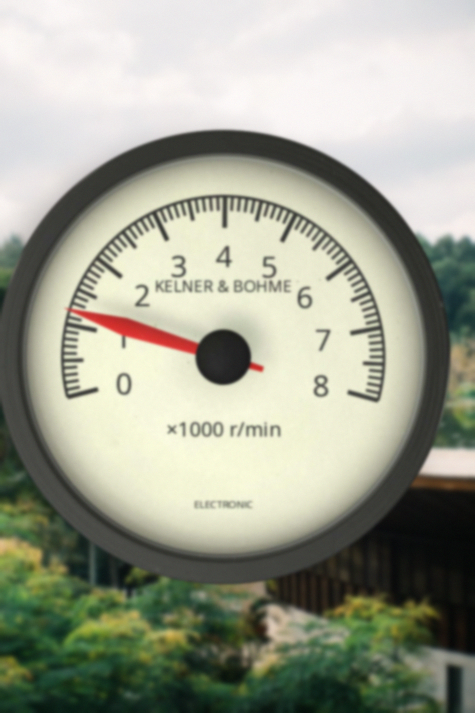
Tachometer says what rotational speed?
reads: 1200 rpm
